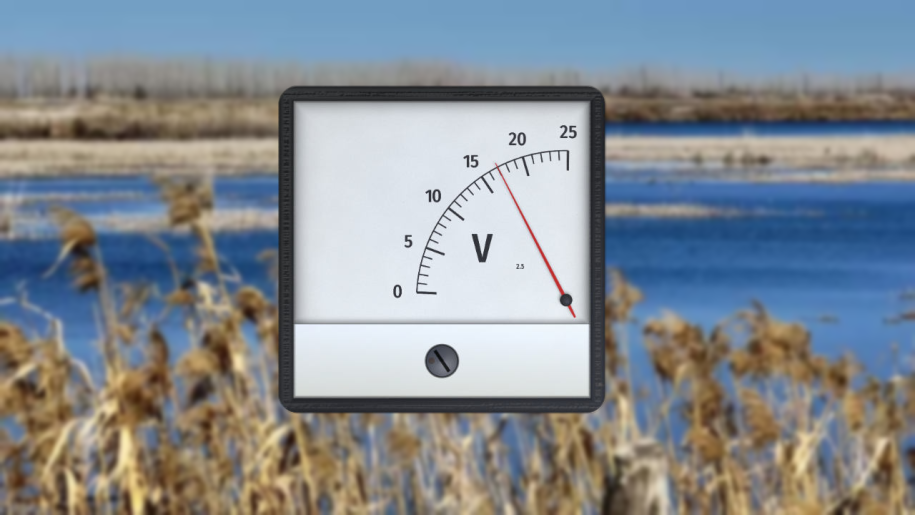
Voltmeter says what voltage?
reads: 17 V
